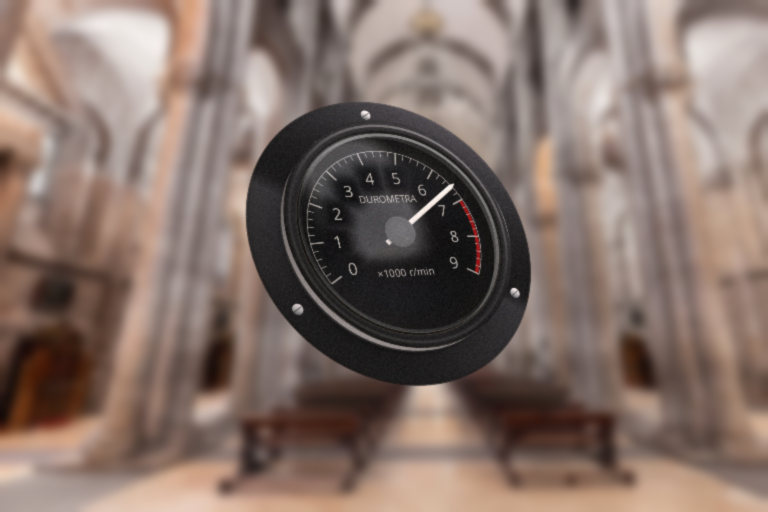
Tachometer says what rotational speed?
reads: 6600 rpm
